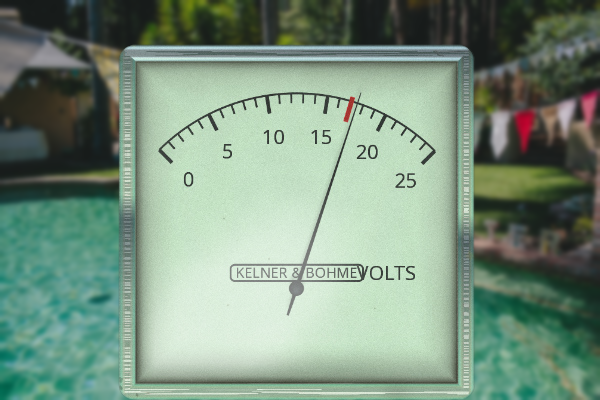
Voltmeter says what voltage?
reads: 17.5 V
